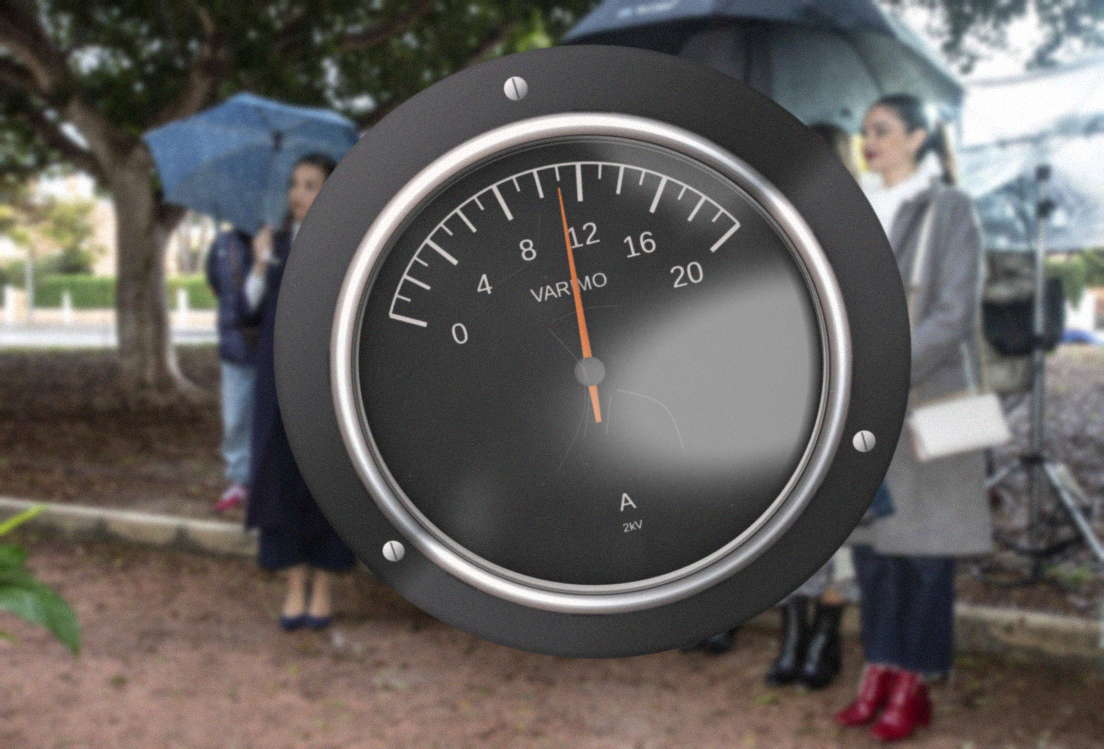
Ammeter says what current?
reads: 11 A
